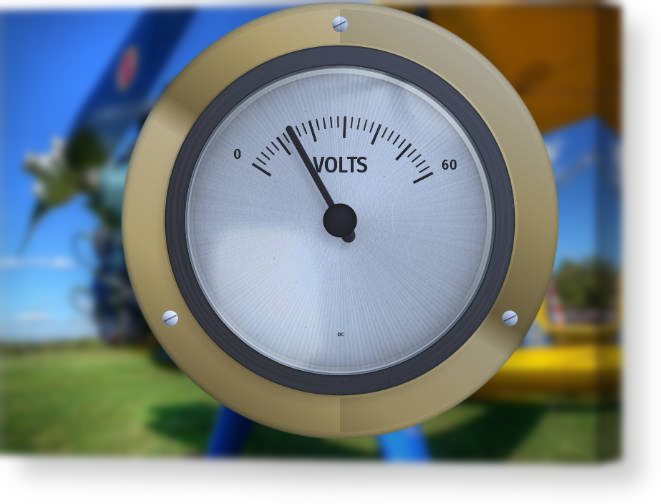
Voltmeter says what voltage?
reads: 14 V
